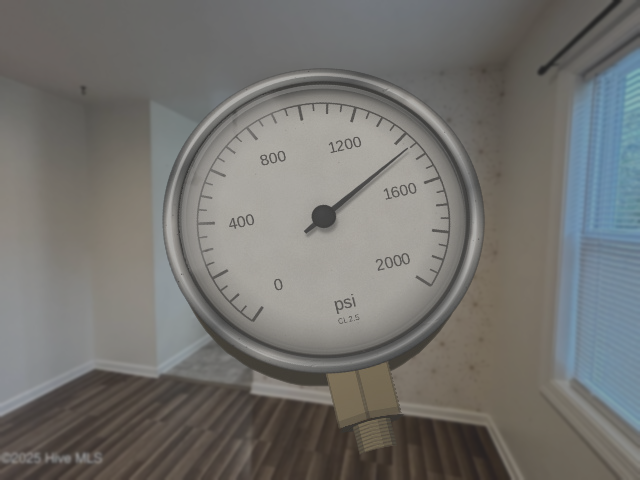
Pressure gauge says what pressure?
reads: 1450 psi
